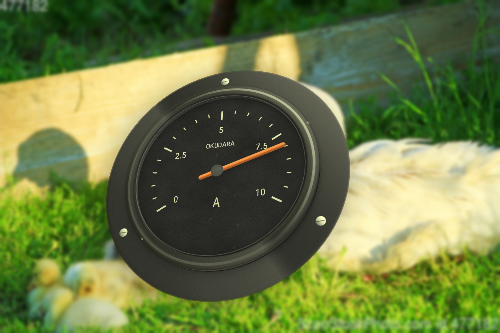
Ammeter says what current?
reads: 8 A
